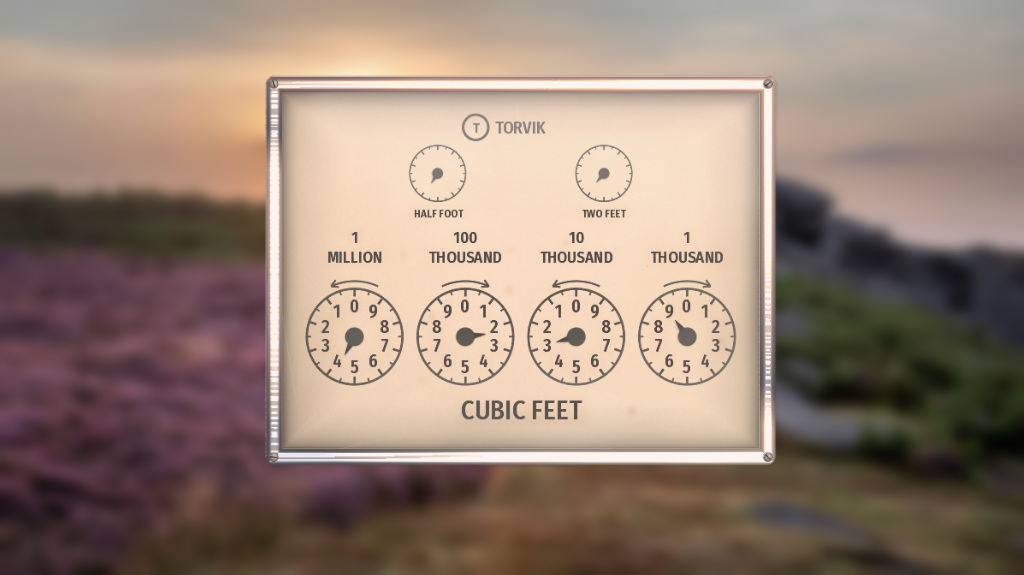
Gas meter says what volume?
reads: 422900 ft³
